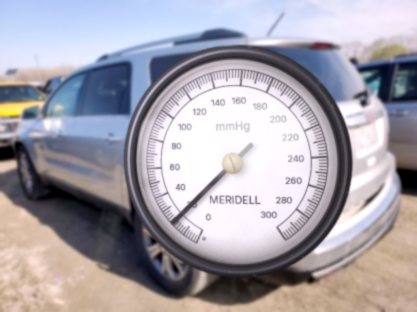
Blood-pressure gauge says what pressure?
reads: 20 mmHg
